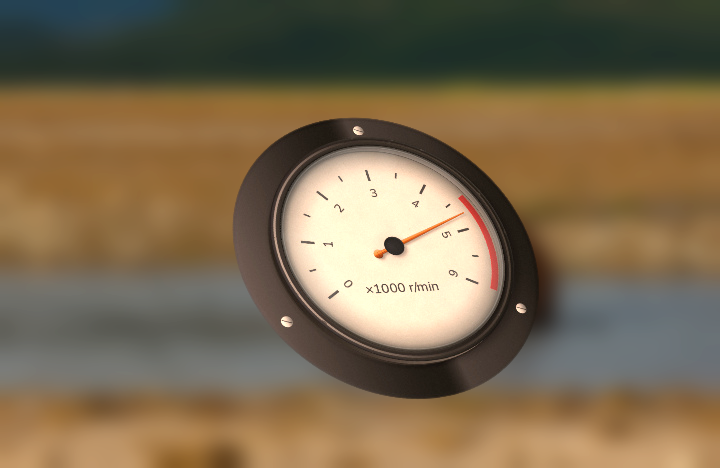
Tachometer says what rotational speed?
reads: 4750 rpm
